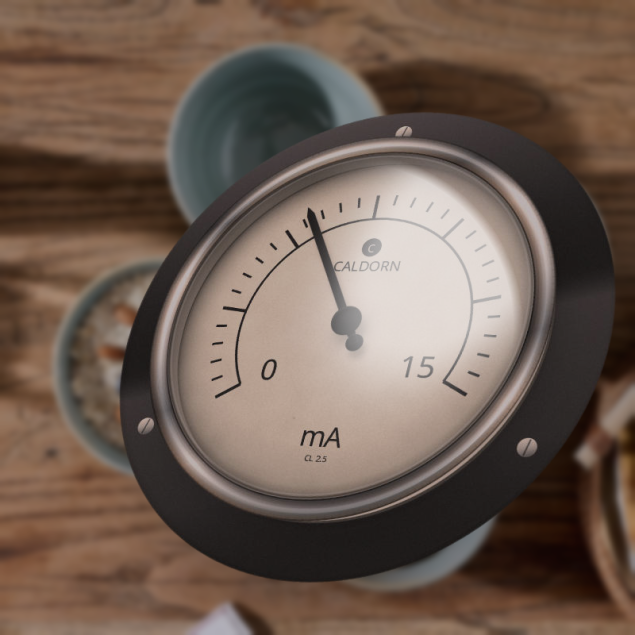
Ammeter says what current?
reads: 5.75 mA
